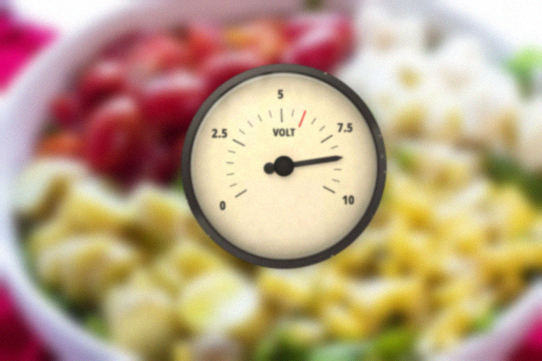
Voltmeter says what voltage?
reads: 8.5 V
